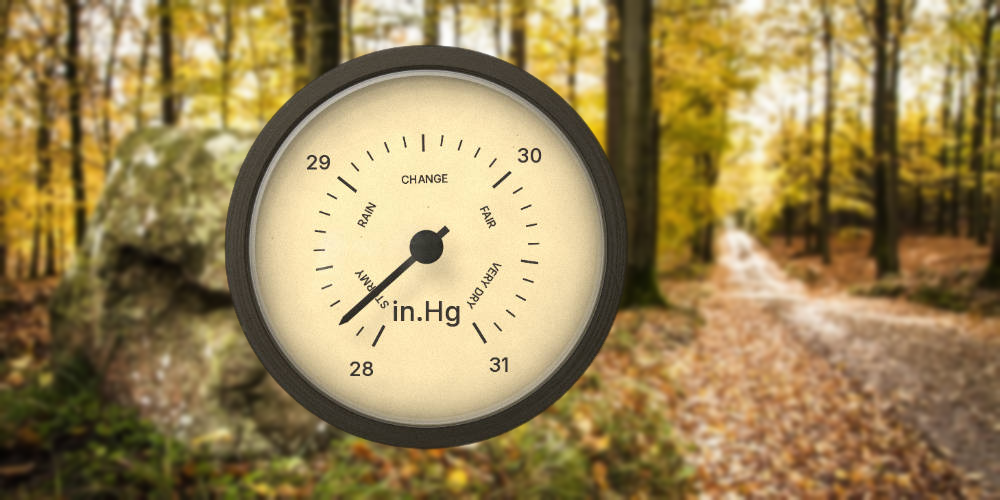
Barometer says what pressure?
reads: 28.2 inHg
